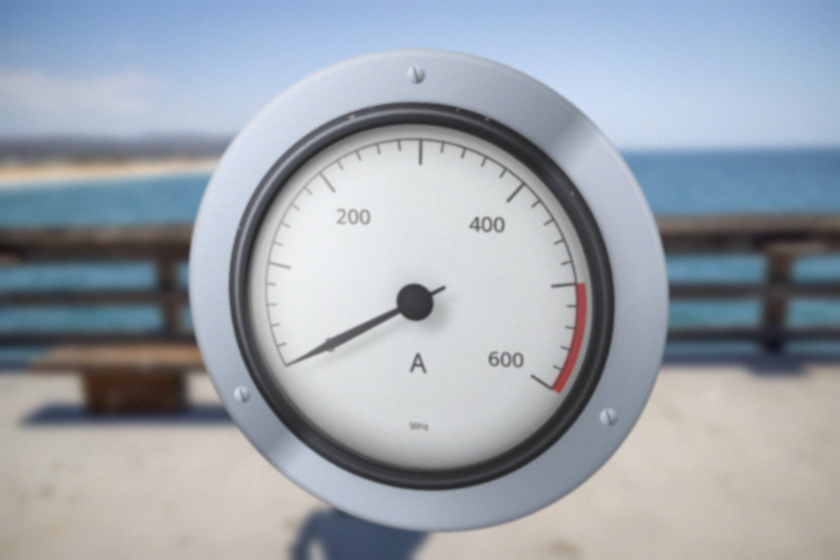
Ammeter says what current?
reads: 0 A
